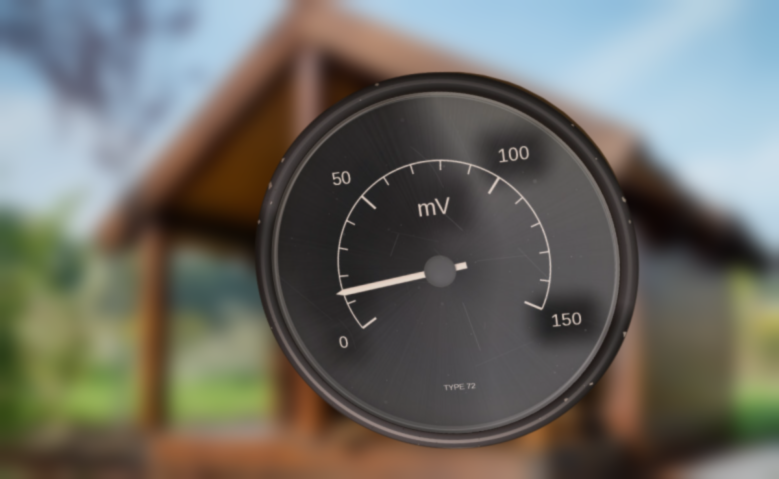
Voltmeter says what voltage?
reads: 15 mV
